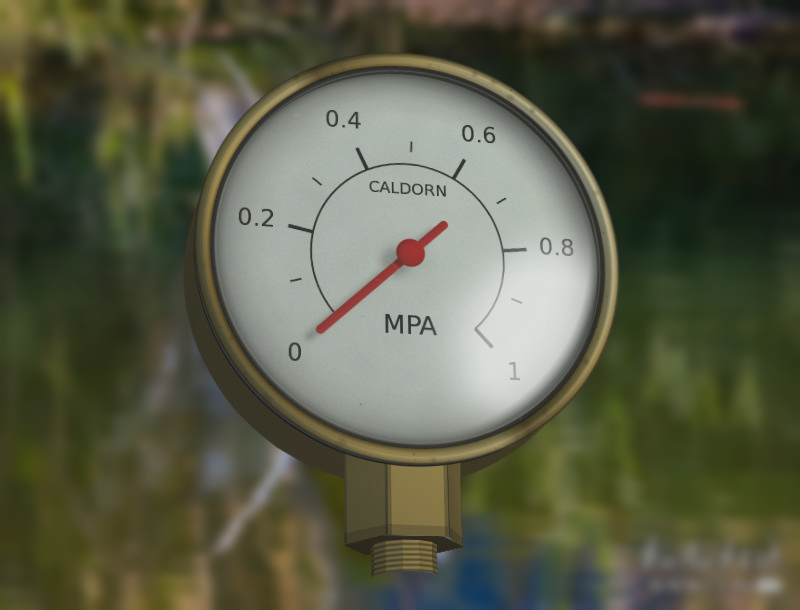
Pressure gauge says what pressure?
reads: 0 MPa
